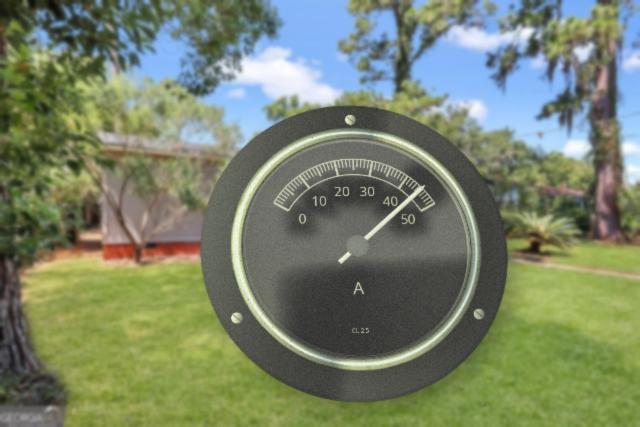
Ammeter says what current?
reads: 45 A
